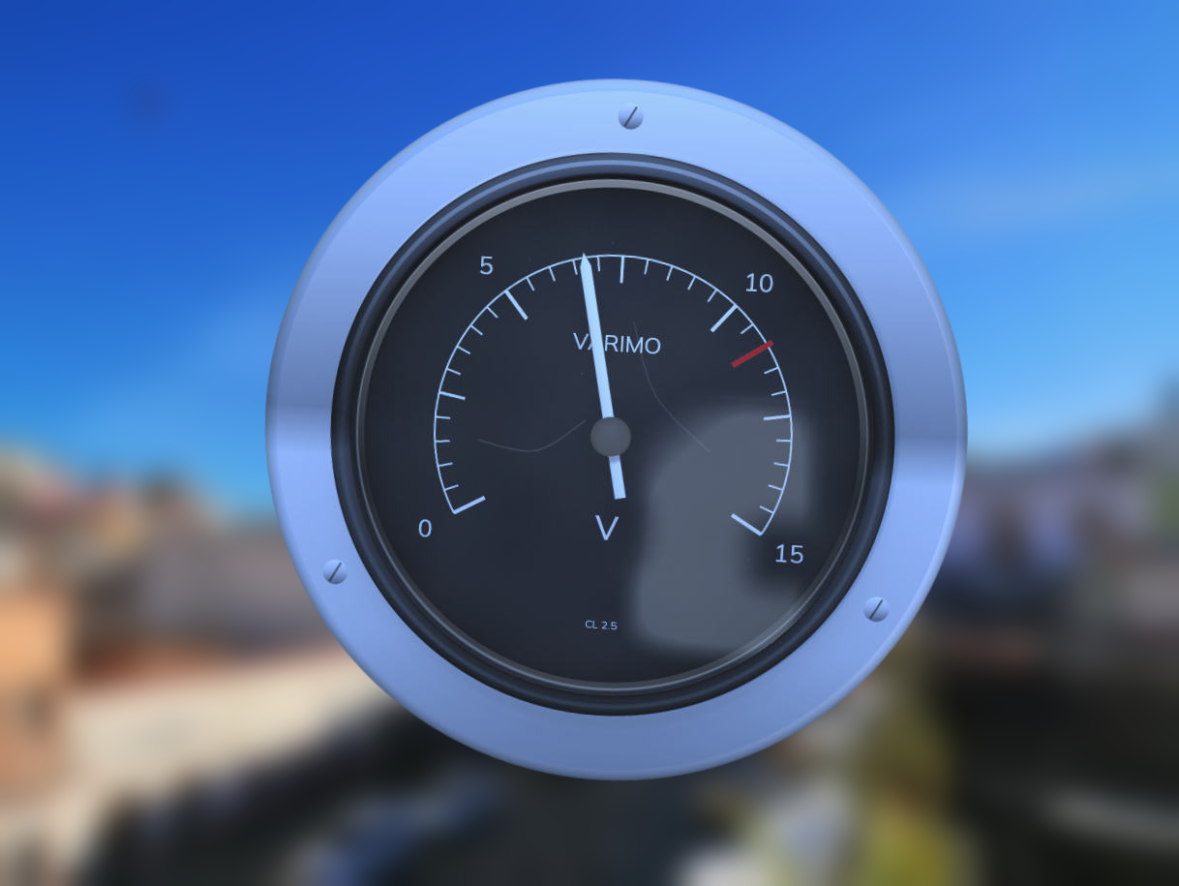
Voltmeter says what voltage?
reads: 6.75 V
